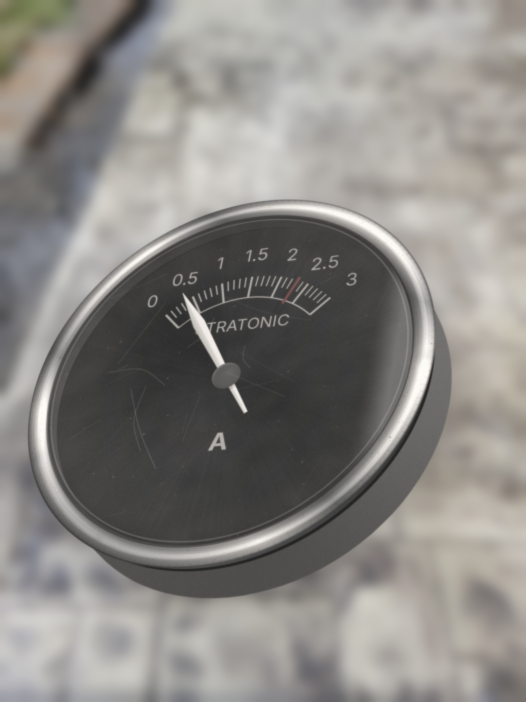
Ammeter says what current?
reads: 0.4 A
